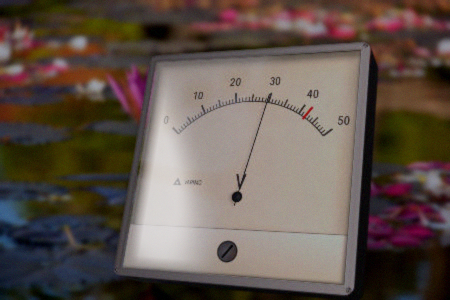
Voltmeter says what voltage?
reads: 30 V
